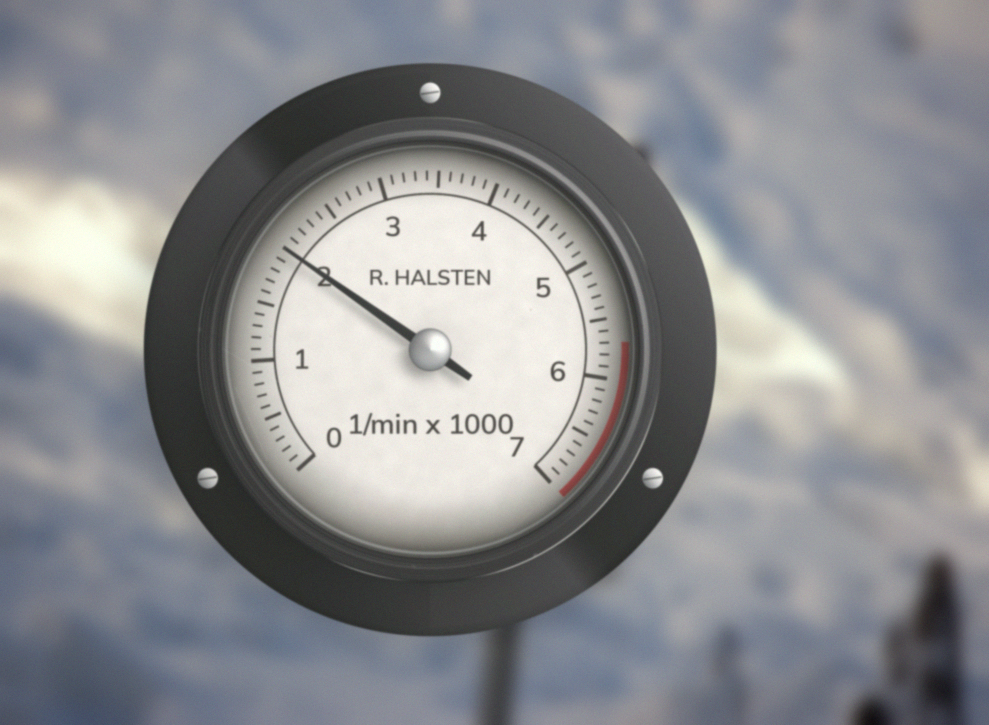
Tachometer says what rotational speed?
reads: 2000 rpm
